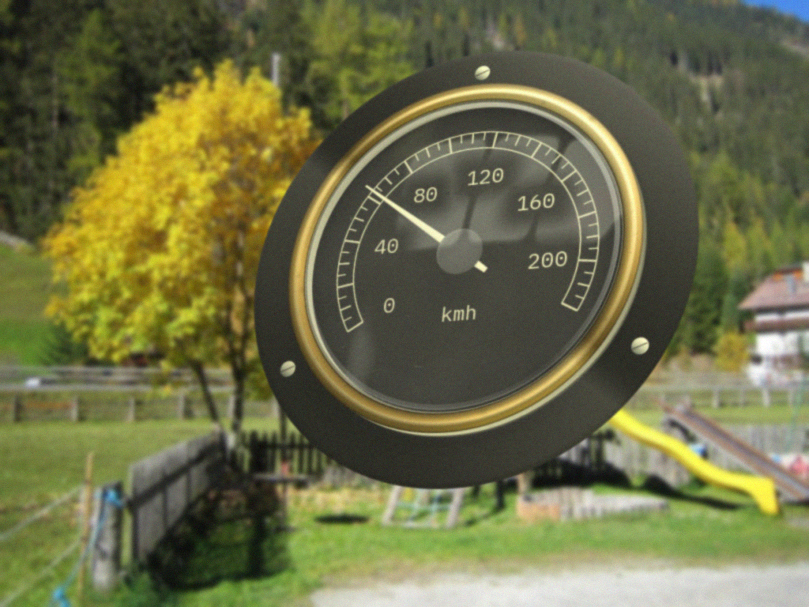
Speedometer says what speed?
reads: 62.5 km/h
